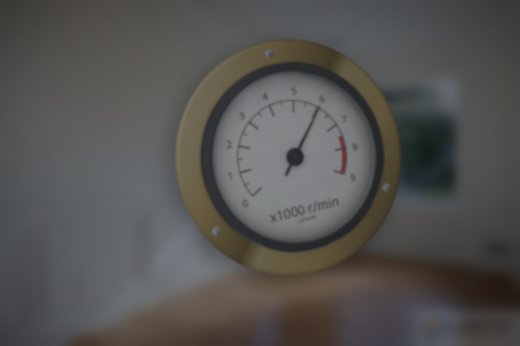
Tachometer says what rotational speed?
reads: 6000 rpm
